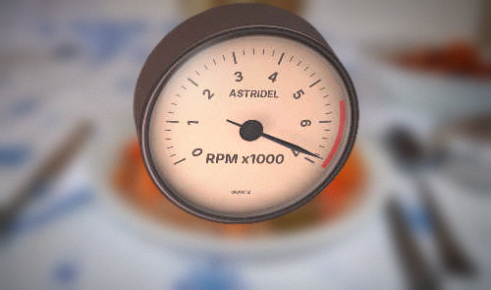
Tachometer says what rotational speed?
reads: 6800 rpm
